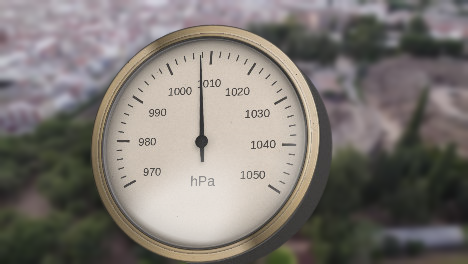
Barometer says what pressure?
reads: 1008 hPa
